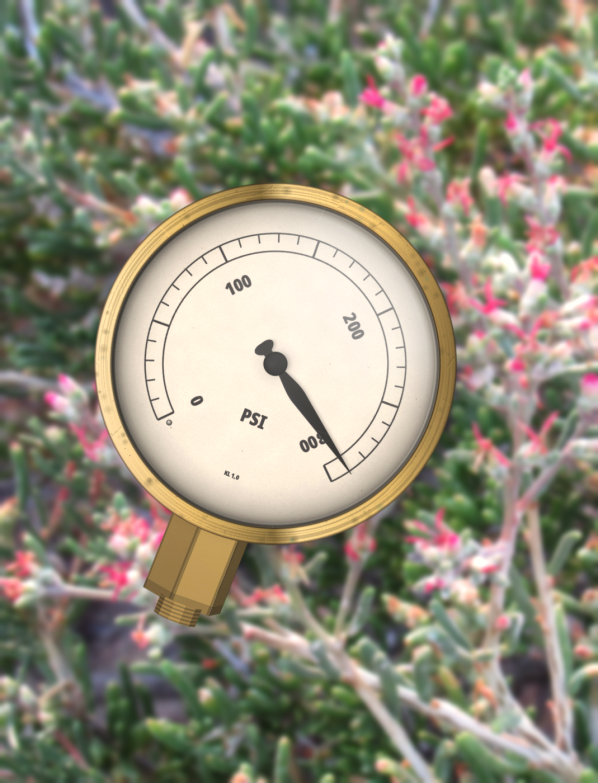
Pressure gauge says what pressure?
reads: 290 psi
